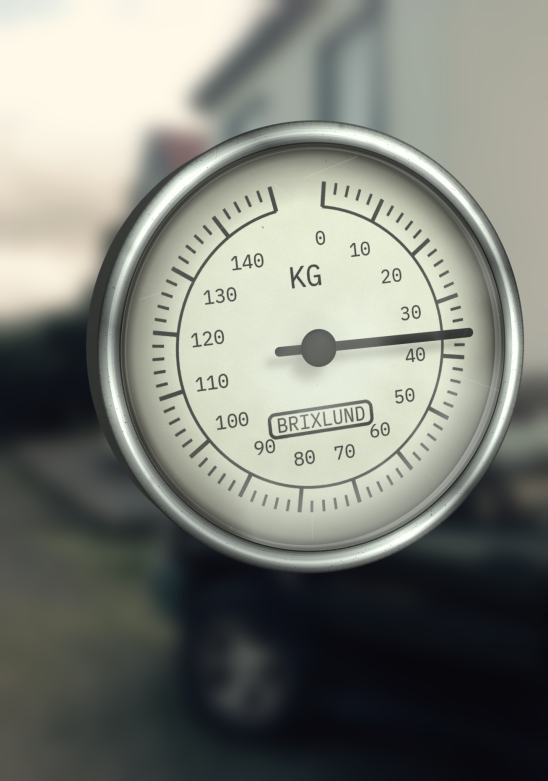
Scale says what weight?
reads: 36 kg
